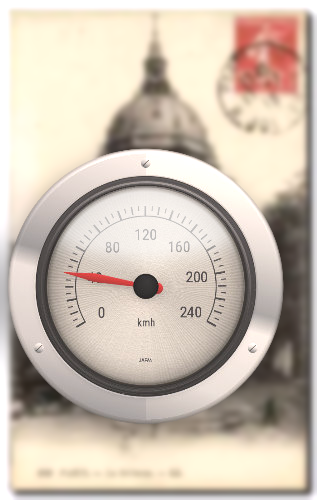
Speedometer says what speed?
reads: 40 km/h
